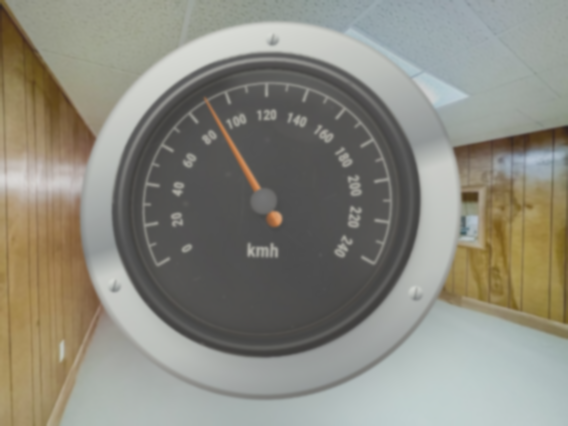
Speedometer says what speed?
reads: 90 km/h
